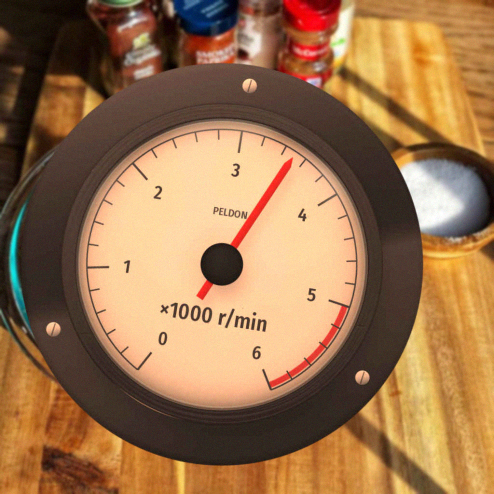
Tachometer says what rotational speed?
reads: 3500 rpm
